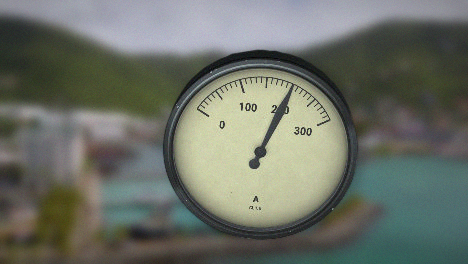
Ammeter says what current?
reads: 200 A
